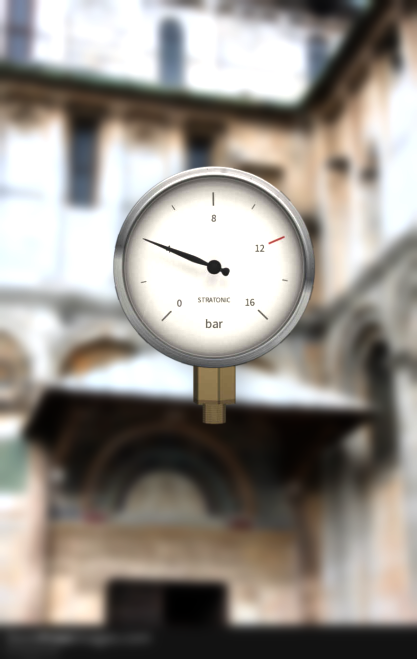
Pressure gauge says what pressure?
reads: 4 bar
